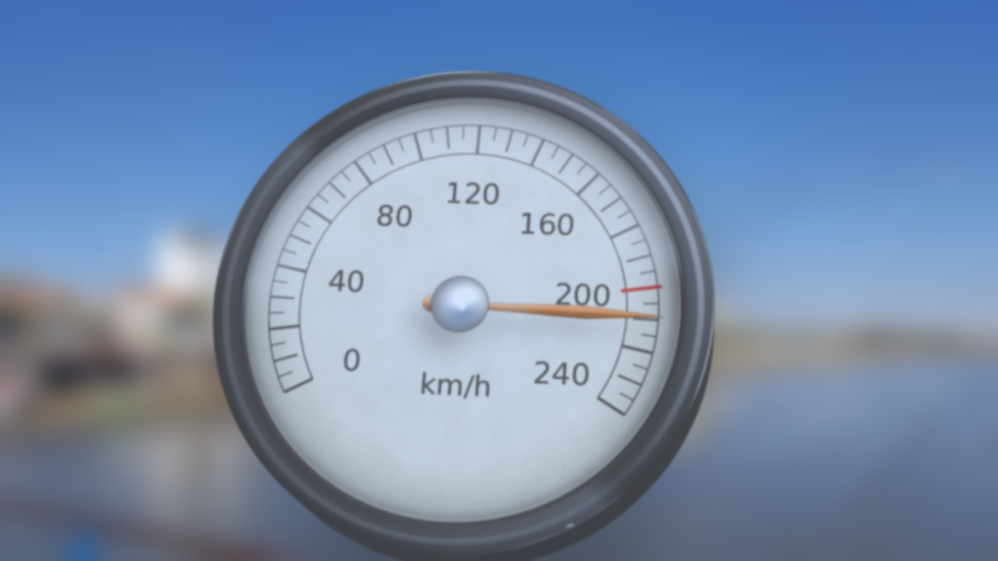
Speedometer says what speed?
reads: 210 km/h
